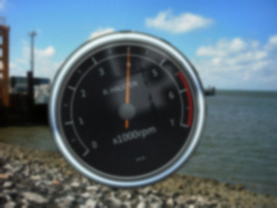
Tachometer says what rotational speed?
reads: 4000 rpm
